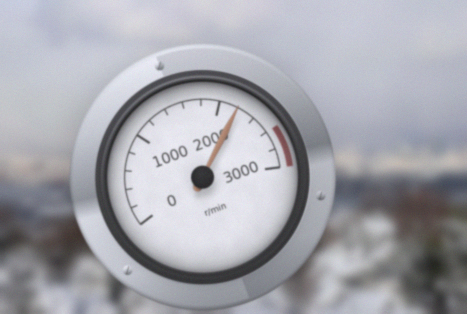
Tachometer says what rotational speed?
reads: 2200 rpm
